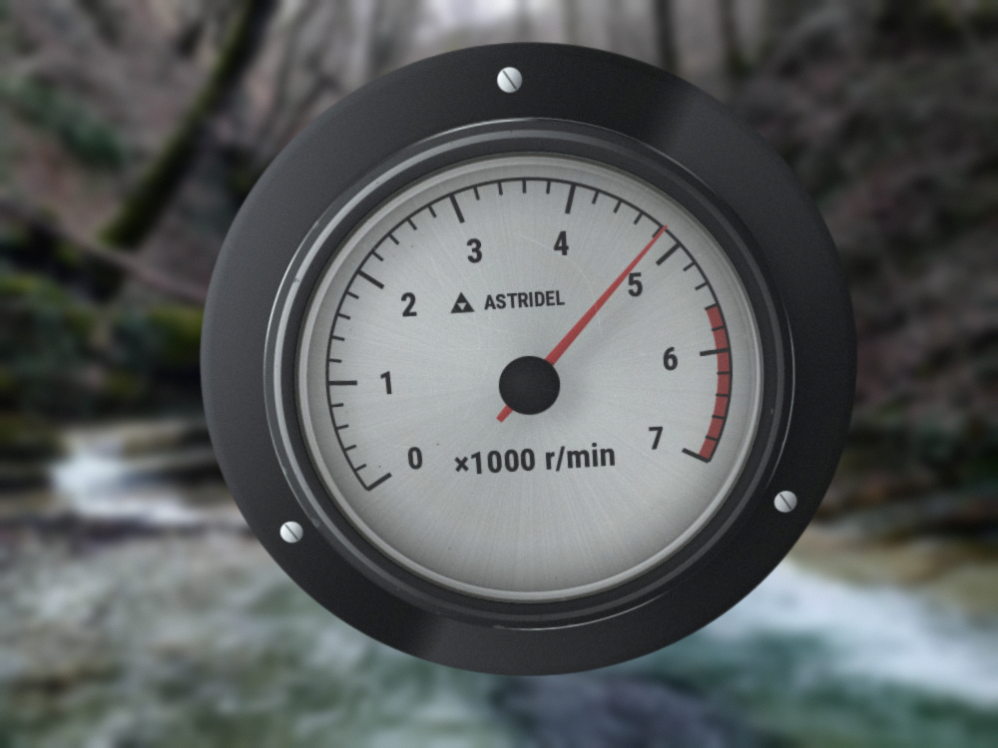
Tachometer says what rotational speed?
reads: 4800 rpm
